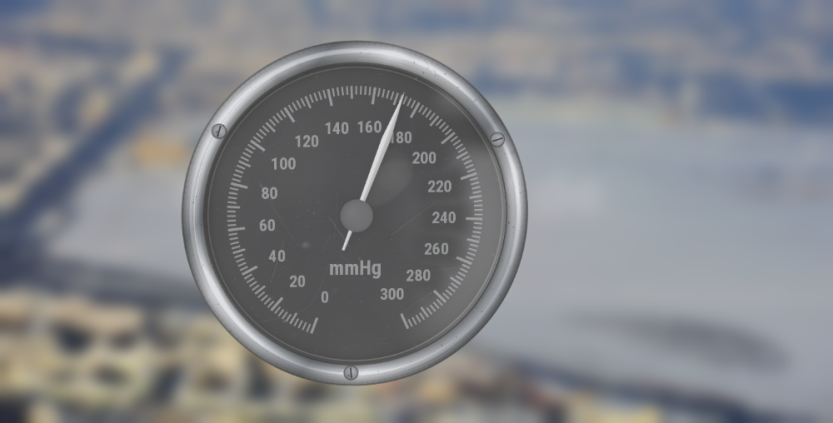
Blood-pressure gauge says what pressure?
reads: 172 mmHg
